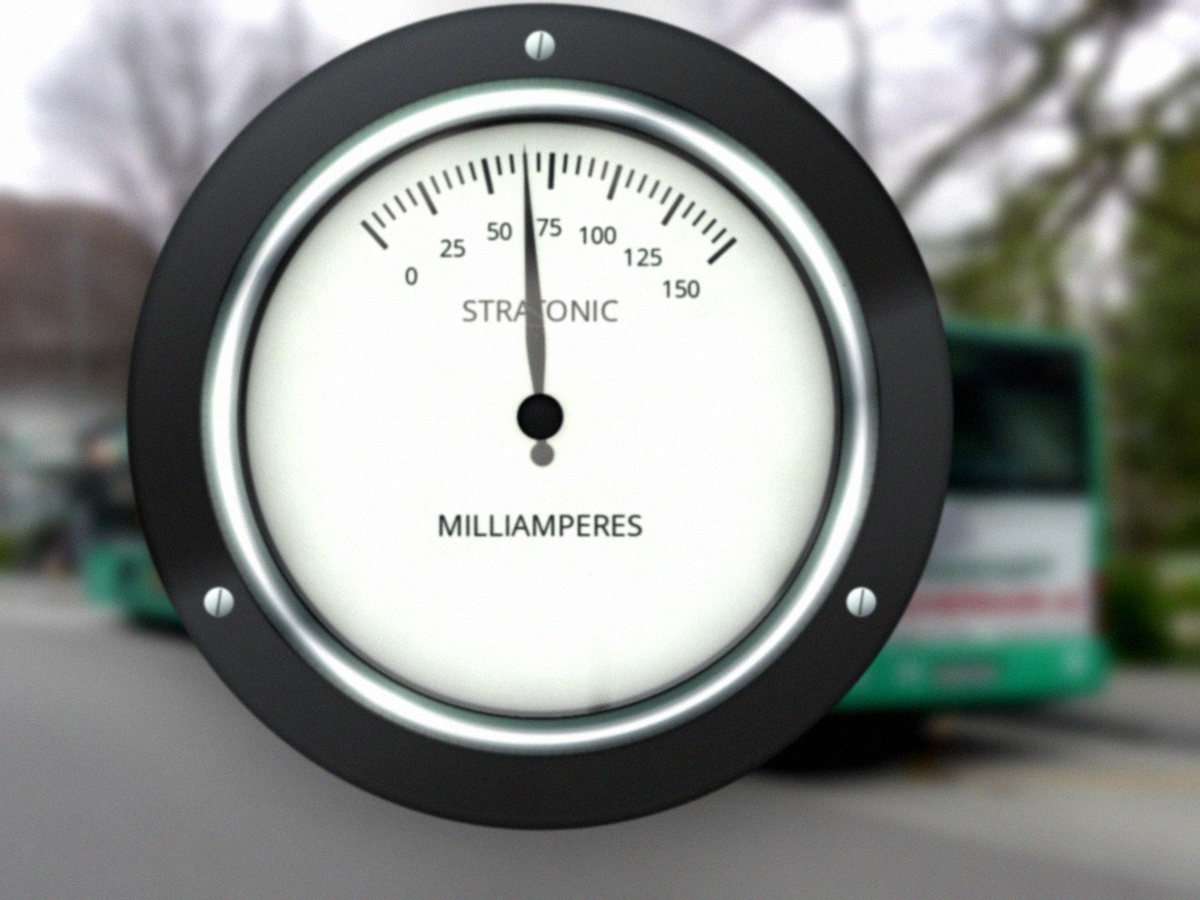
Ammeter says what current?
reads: 65 mA
